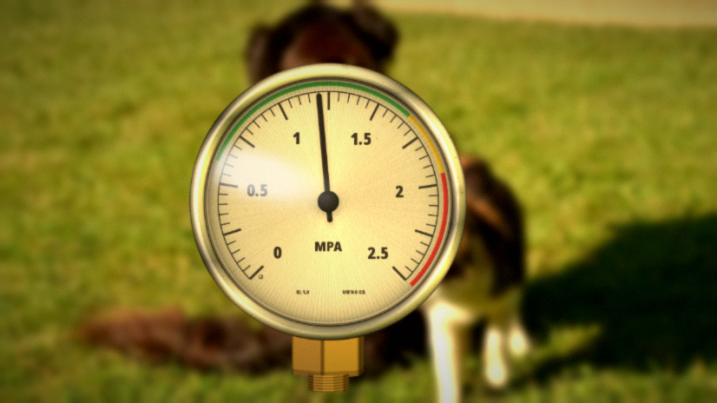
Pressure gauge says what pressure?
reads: 1.2 MPa
